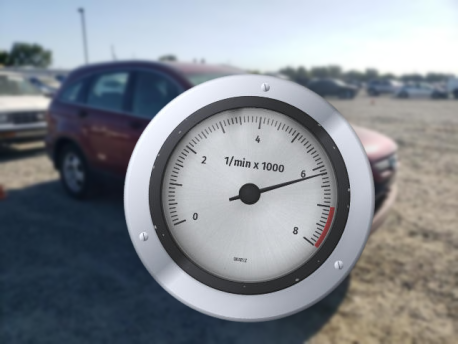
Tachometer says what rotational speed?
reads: 6200 rpm
